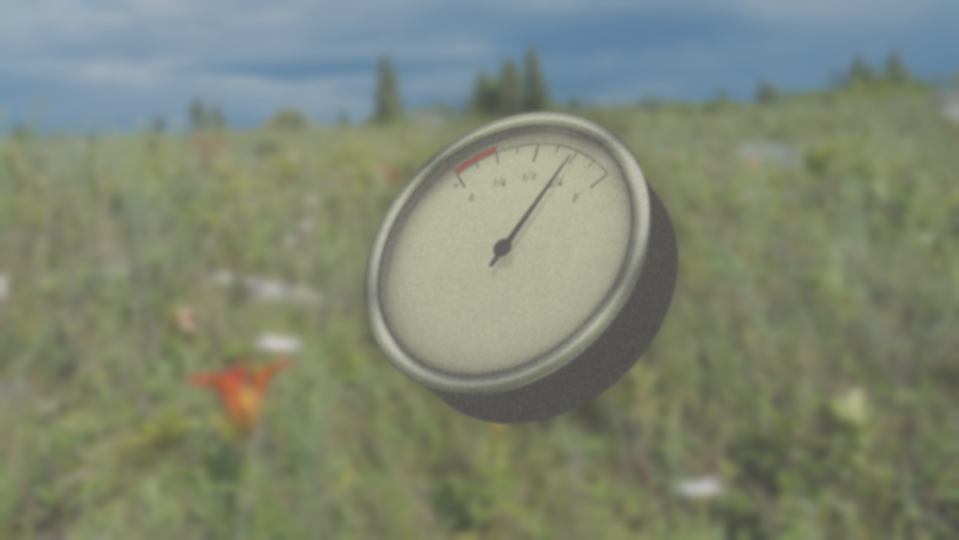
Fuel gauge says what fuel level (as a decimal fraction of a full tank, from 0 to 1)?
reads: 0.75
